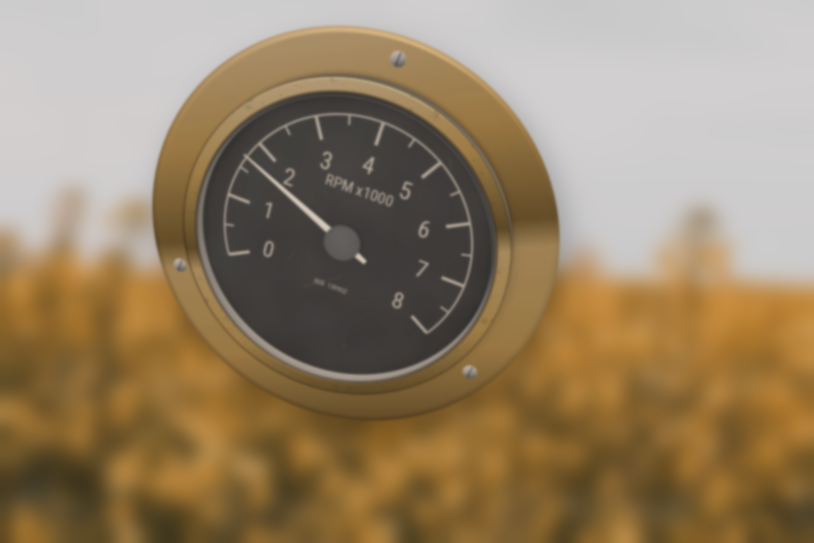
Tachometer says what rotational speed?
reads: 1750 rpm
